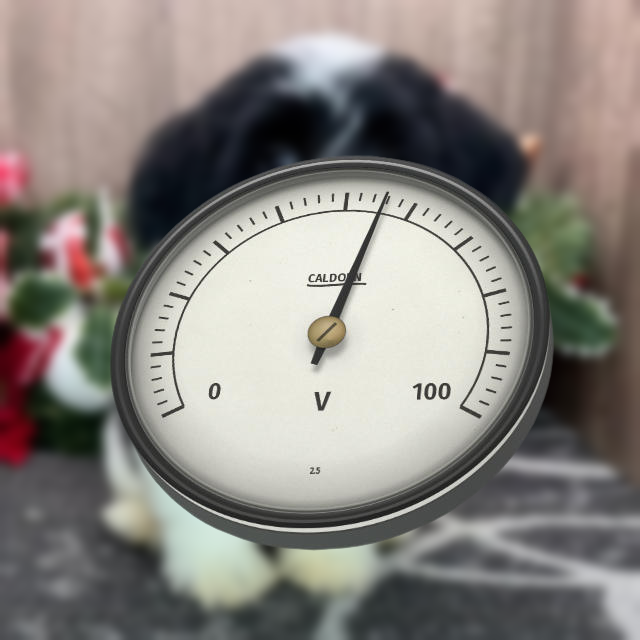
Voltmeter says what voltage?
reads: 56 V
